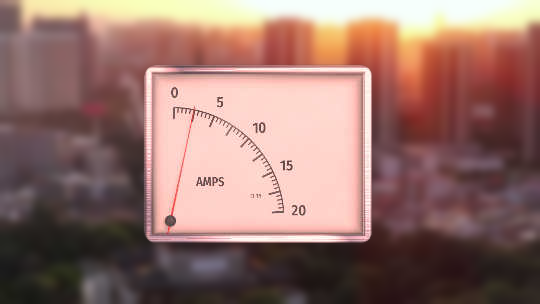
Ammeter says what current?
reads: 2.5 A
